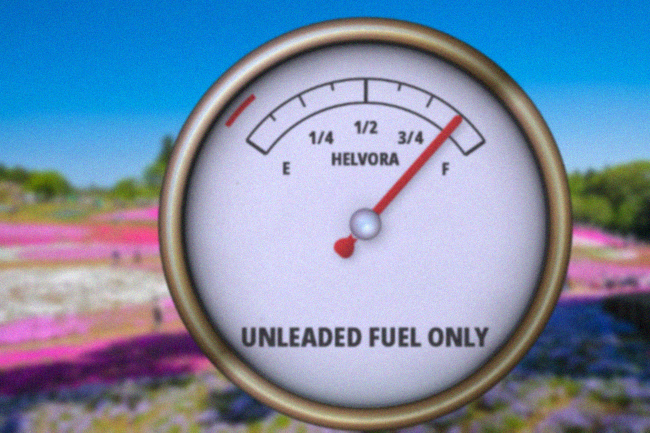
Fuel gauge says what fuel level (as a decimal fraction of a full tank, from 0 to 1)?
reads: 0.875
